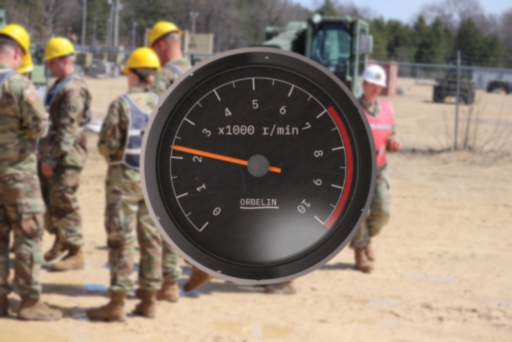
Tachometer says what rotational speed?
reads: 2250 rpm
